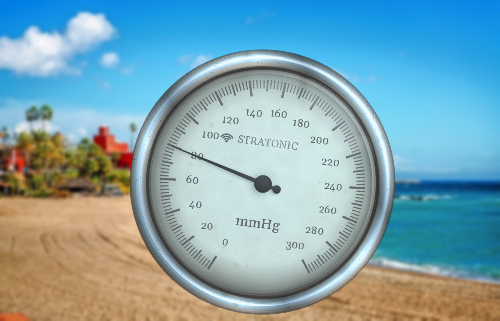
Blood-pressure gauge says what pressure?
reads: 80 mmHg
